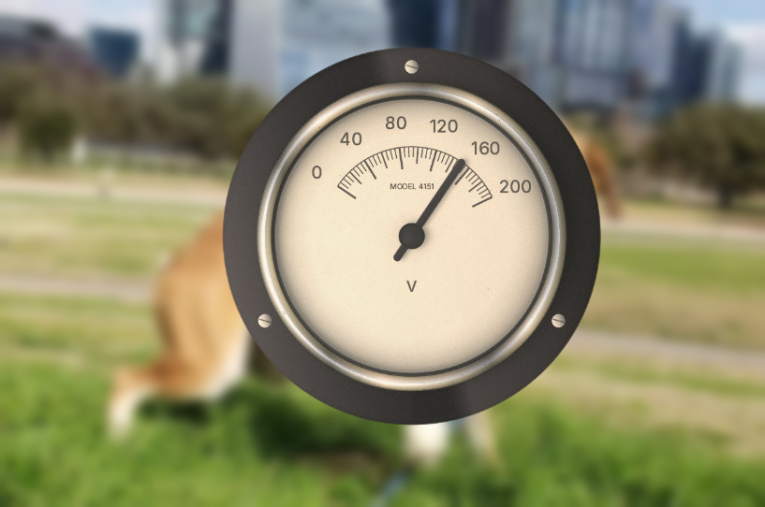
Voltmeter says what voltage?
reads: 150 V
